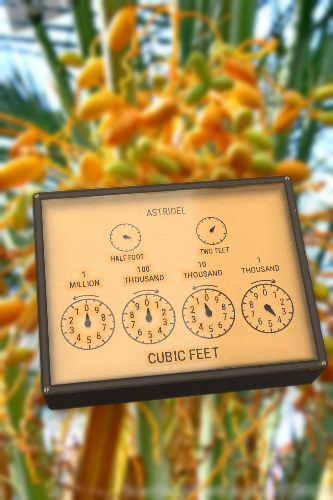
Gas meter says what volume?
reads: 400 ft³
